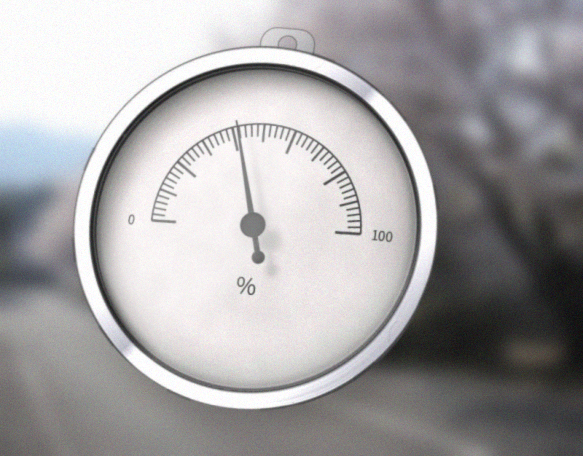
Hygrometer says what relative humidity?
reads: 42 %
